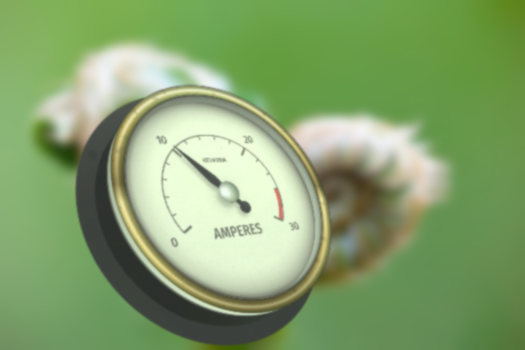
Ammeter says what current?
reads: 10 A
